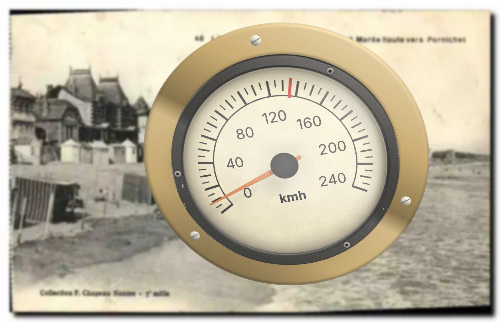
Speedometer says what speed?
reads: 10 km/h
